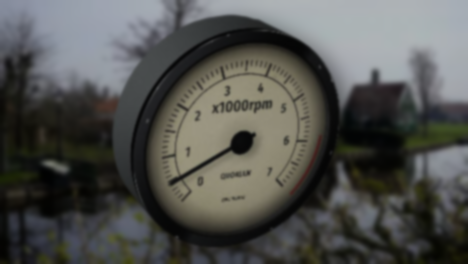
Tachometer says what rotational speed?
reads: 500 rpm
